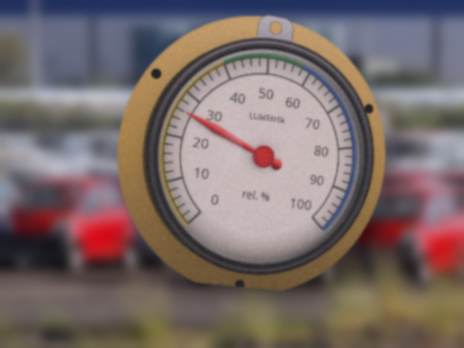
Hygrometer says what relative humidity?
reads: 26 %
